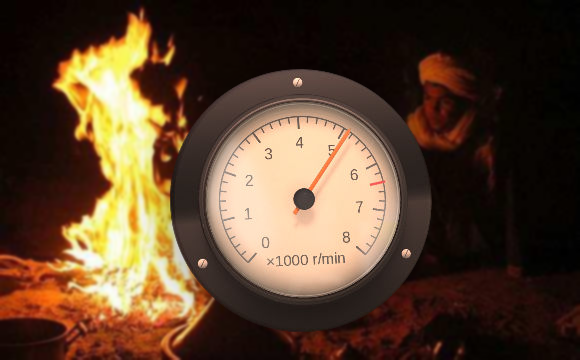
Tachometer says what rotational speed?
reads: 5100 rpm
